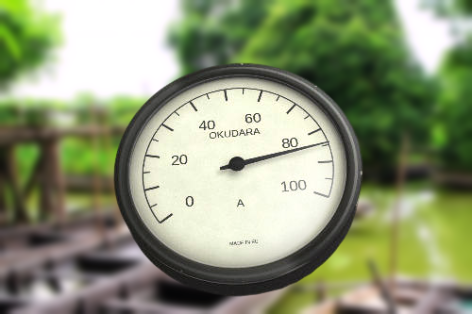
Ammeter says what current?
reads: 85 A
